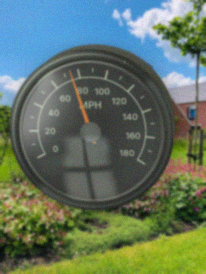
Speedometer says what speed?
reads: 75 mph
